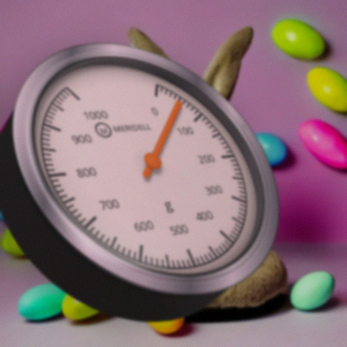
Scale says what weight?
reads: 50 g
